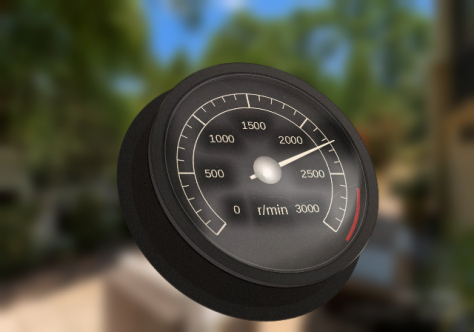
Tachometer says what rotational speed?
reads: 2250 rpm
